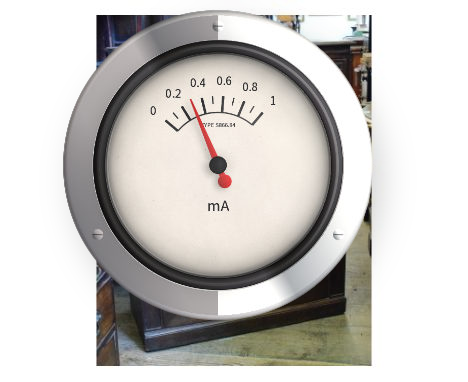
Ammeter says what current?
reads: 0.3 mA
